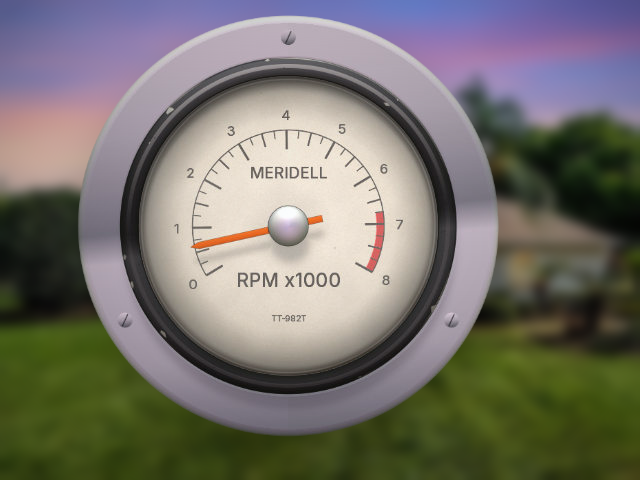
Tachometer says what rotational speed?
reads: 625 rpm
